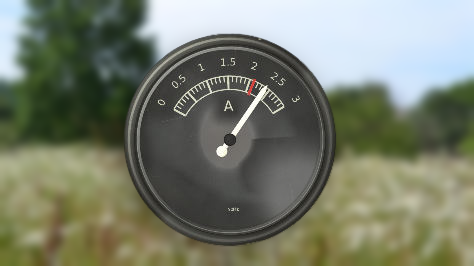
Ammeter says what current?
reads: 2.4 A
